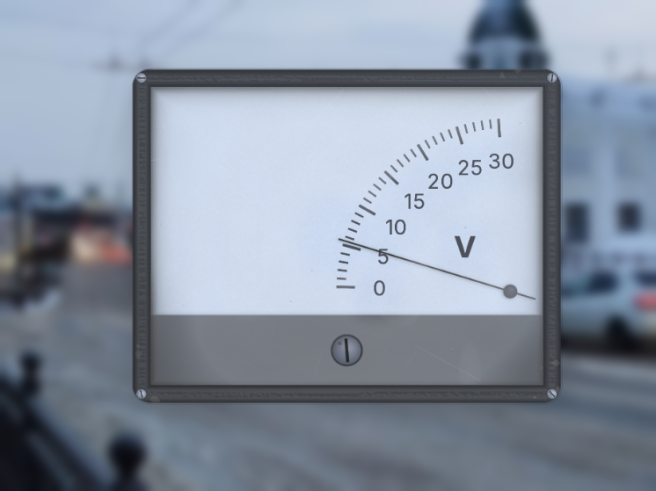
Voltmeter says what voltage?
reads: 5.5 V
